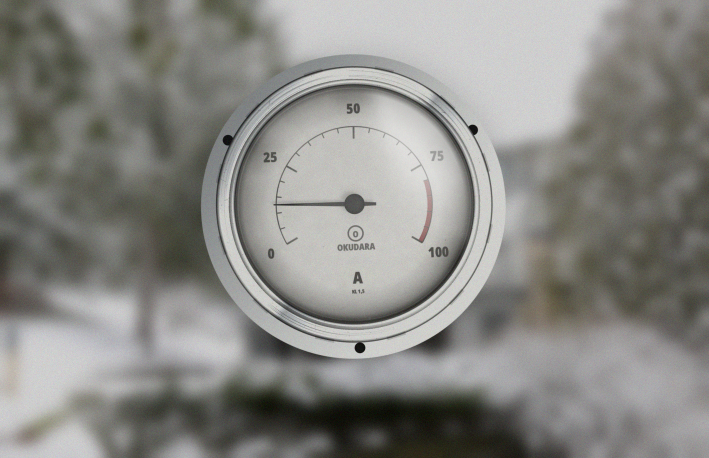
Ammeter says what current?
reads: 12.5 A
